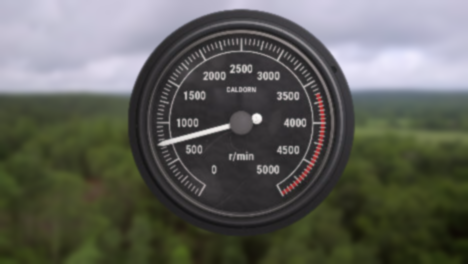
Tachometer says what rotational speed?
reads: 750 rpm
